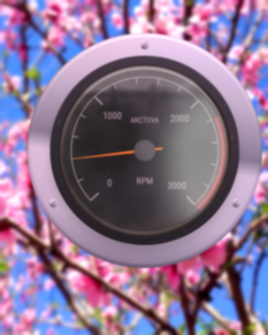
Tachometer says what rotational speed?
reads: 400 rpm
